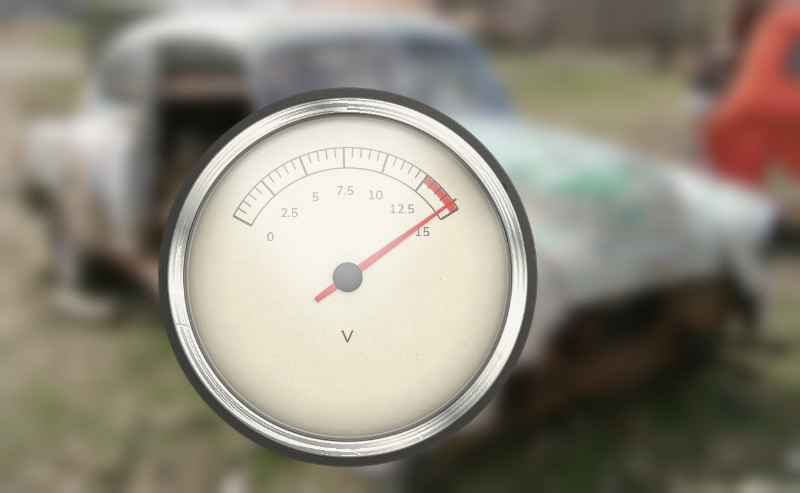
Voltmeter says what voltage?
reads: 14.5 V
